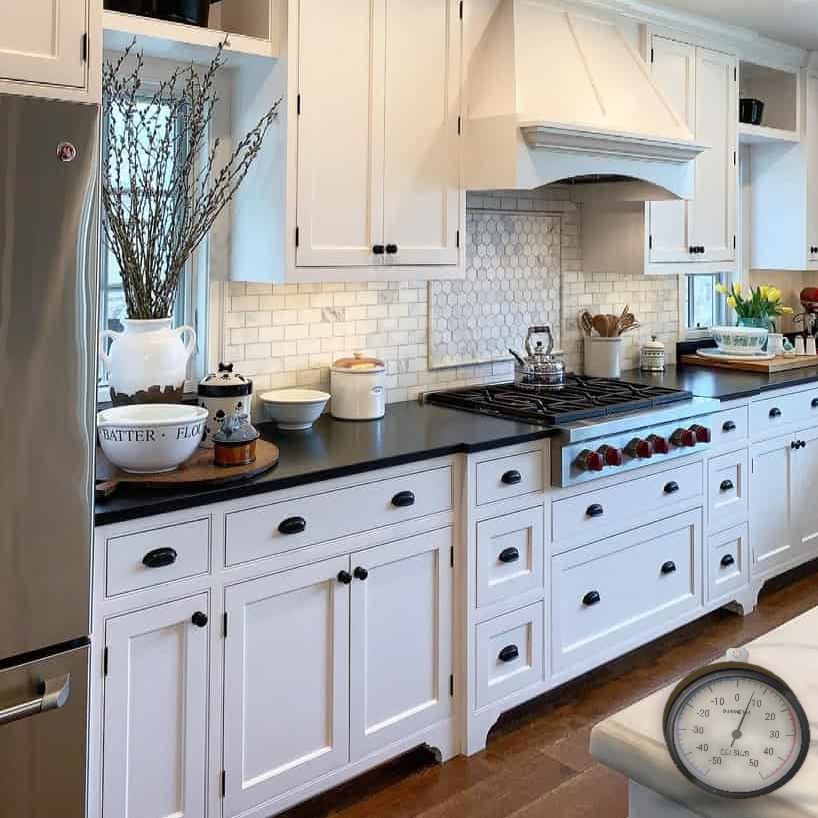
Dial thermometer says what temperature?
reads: 6 °C
